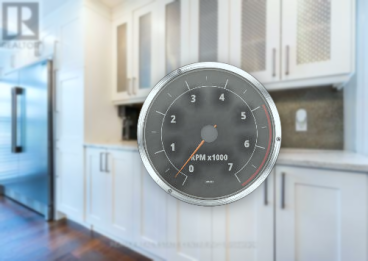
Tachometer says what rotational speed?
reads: 250 rpm
